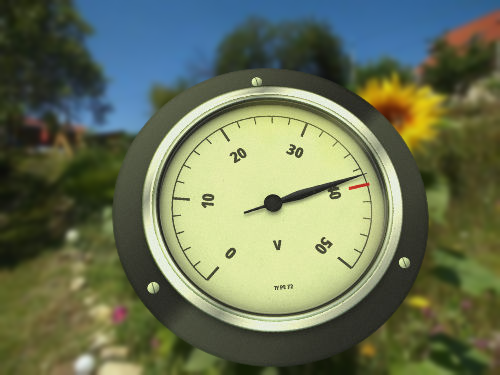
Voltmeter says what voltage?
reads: 39 V
